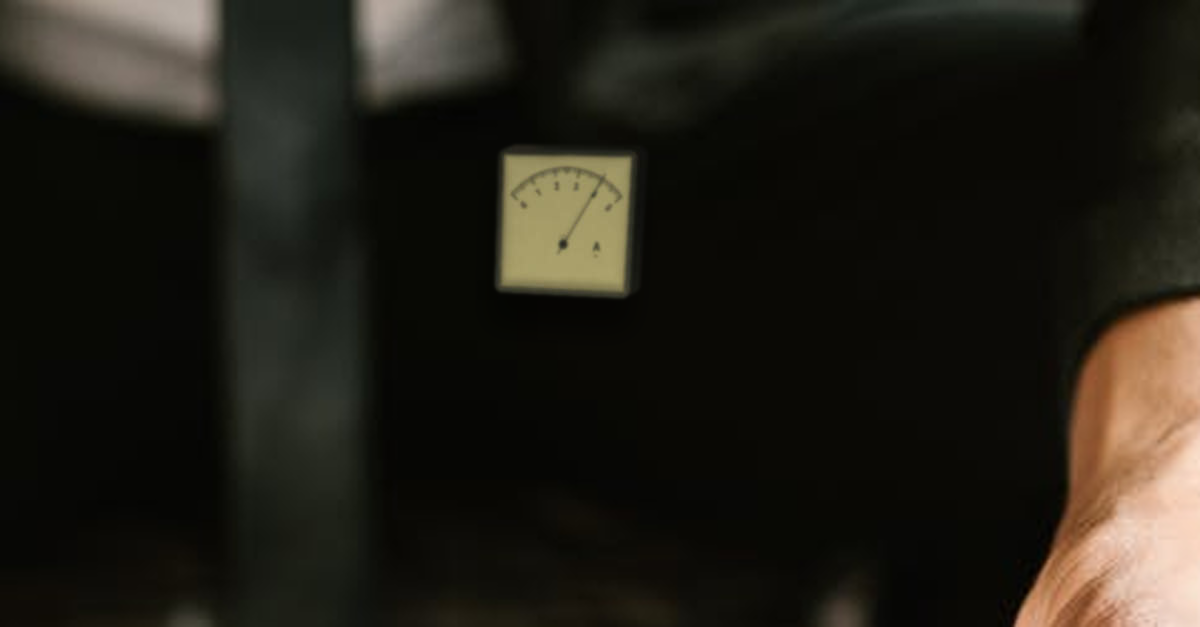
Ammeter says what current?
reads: 4 A
